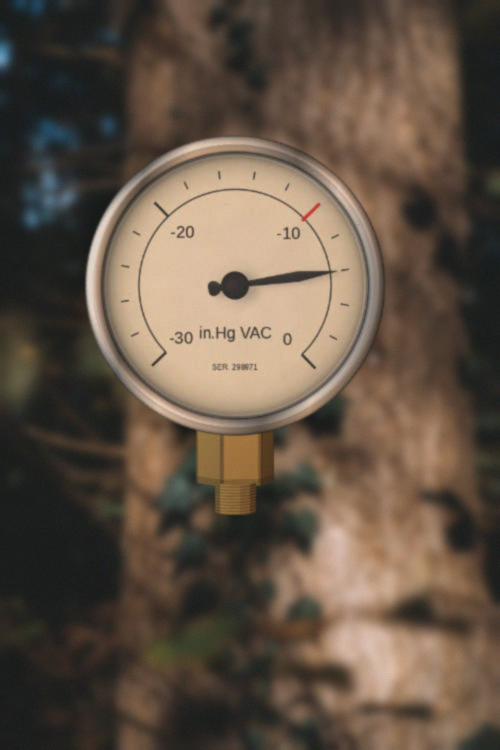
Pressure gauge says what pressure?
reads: -6 inHg
